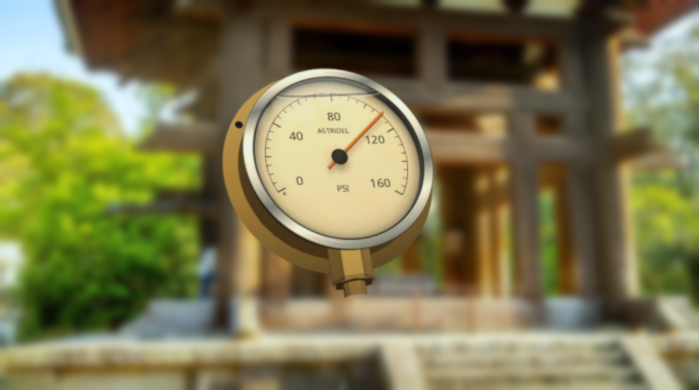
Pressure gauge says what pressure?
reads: 110 psi
